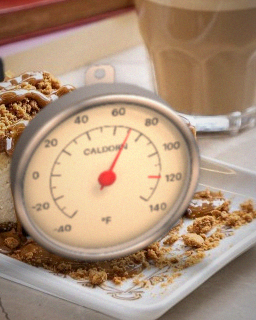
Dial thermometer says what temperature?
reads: 70 °F
